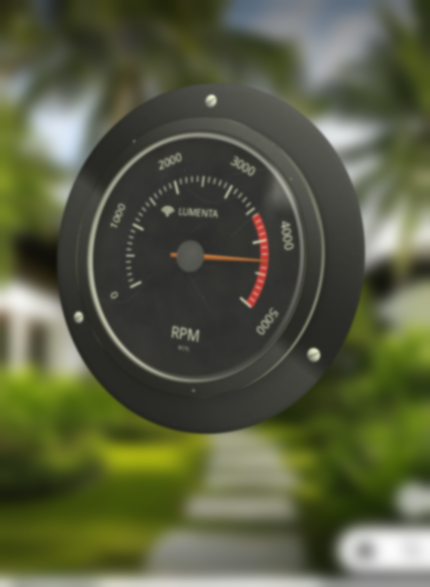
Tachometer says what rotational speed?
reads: 4300 rpm
